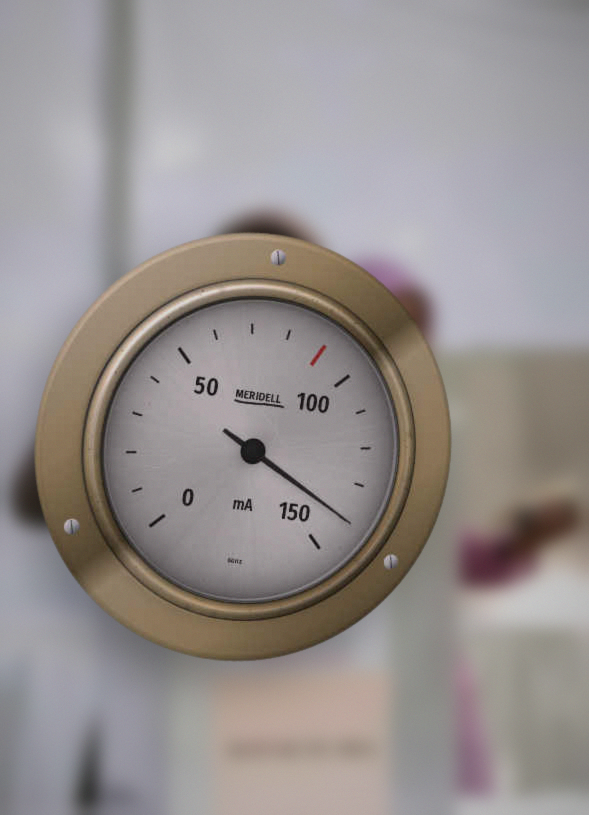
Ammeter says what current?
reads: 140 mA
